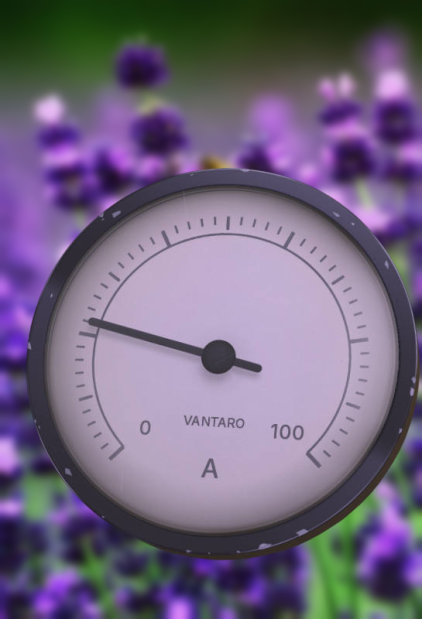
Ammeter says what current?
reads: 22 A
